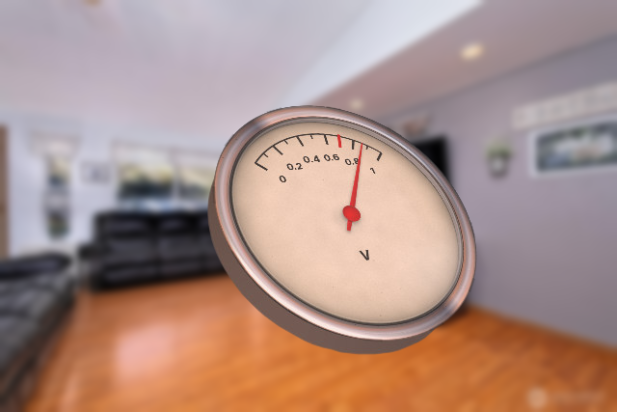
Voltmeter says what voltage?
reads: 0.85 V
